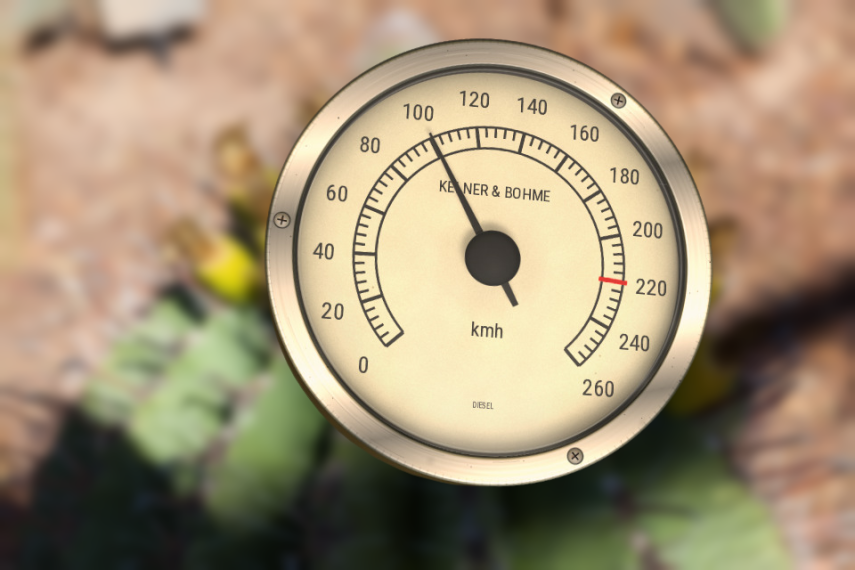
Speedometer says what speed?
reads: 100 km/h
